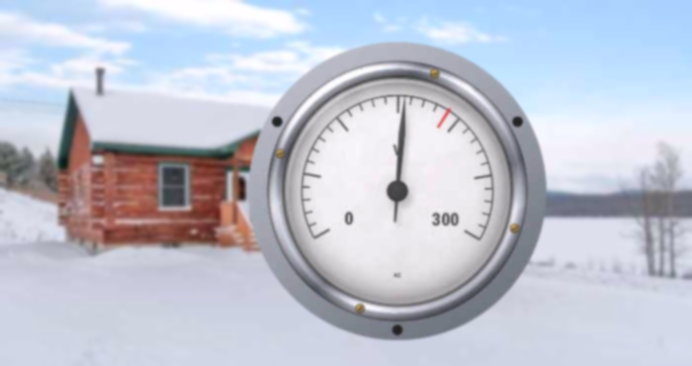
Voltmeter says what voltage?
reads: 155 V
